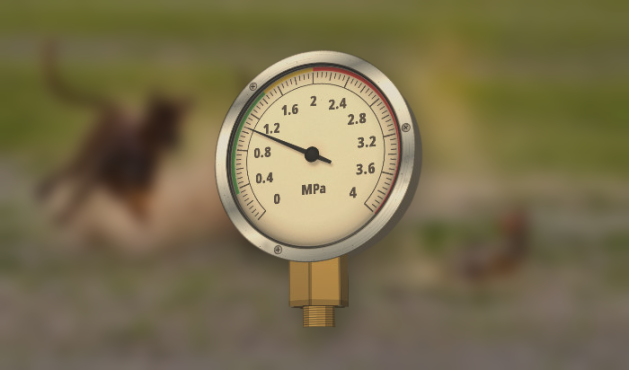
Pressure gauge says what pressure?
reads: 1.05 MPa
